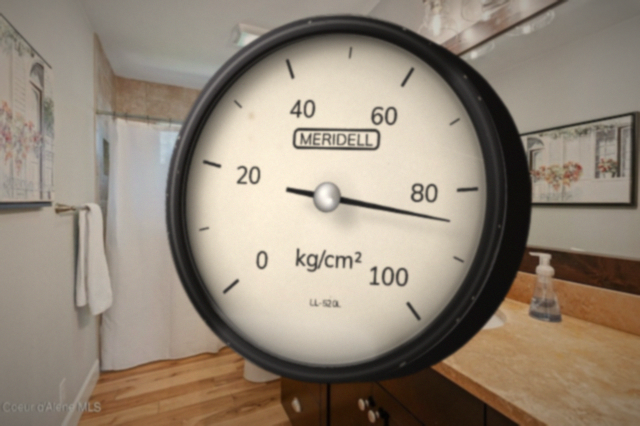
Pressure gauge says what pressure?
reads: 85 kg/cm²
